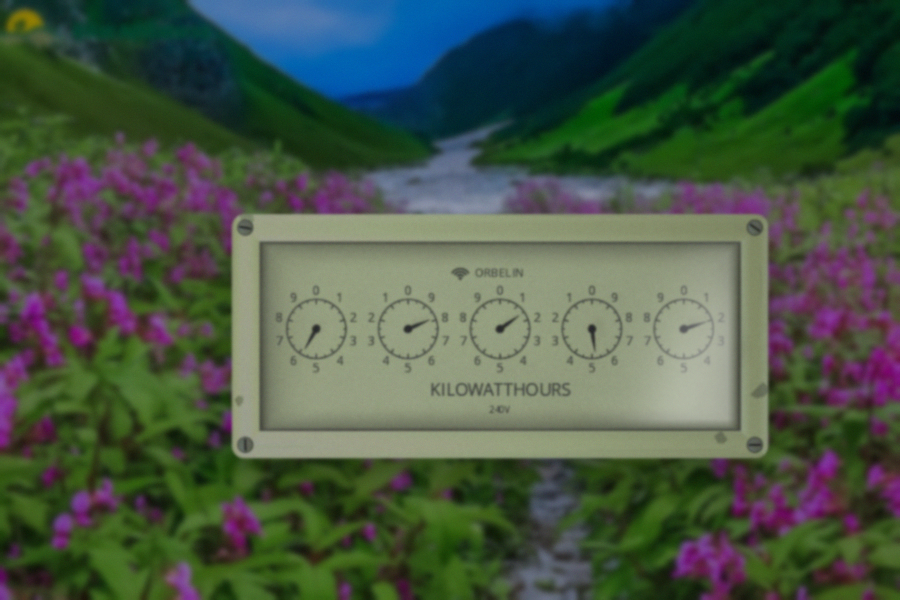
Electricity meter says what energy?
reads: 58152 kWh
